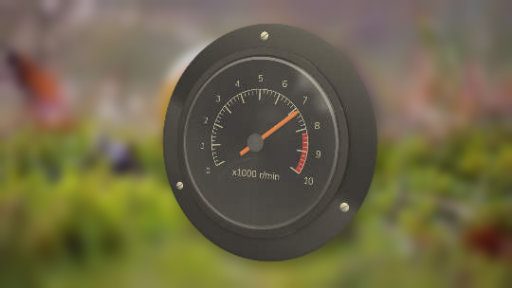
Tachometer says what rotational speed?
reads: 7200 rpm
